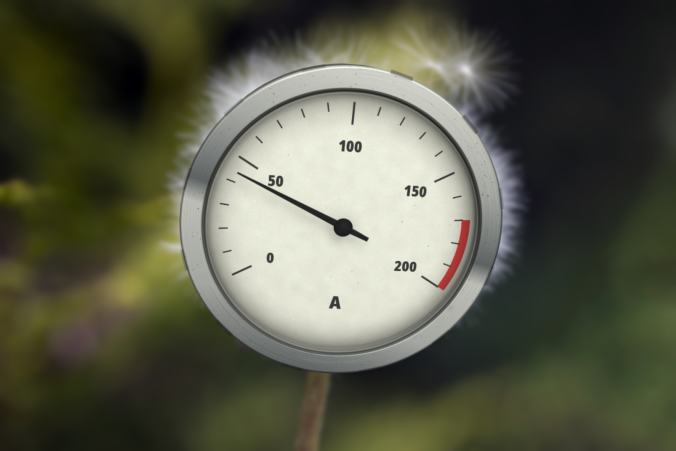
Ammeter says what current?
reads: 45 A
